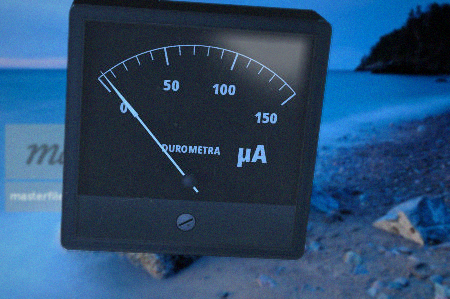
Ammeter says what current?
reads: 5 µA
